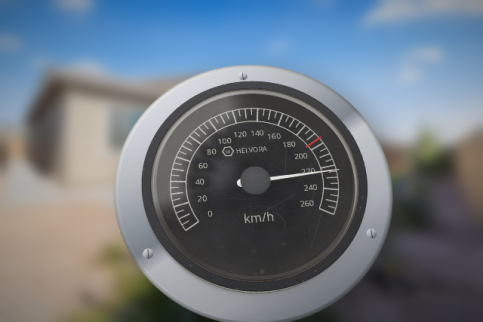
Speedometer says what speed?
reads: 225 km/h
